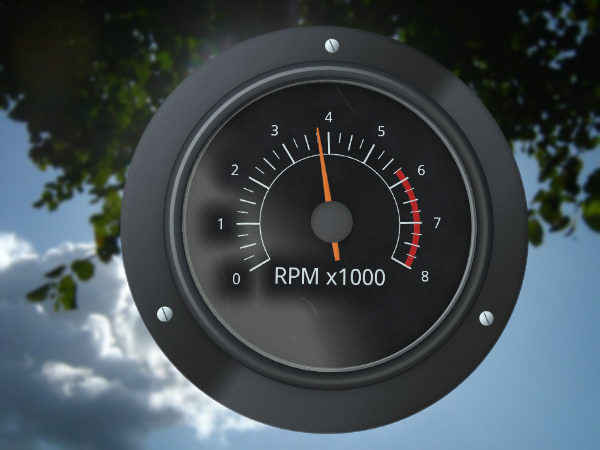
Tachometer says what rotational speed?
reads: 3750 rpm
